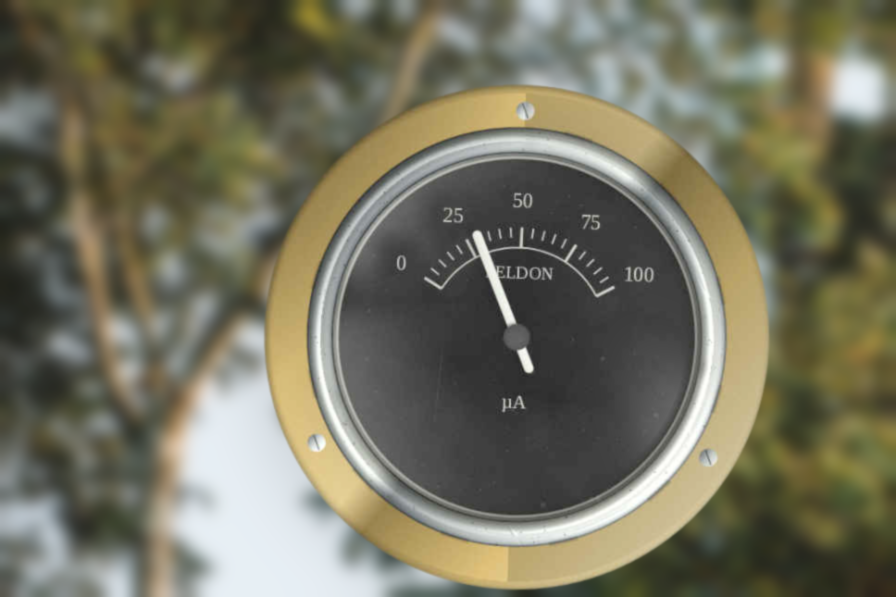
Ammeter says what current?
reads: 30 µA
